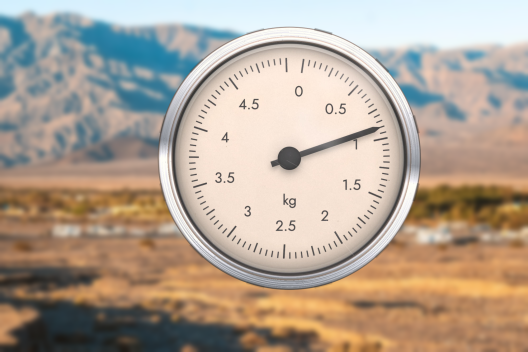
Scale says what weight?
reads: 0.9 kg
